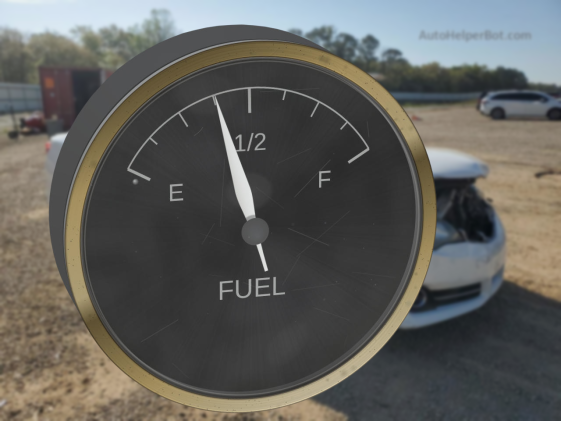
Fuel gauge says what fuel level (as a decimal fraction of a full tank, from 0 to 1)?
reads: 0.375
